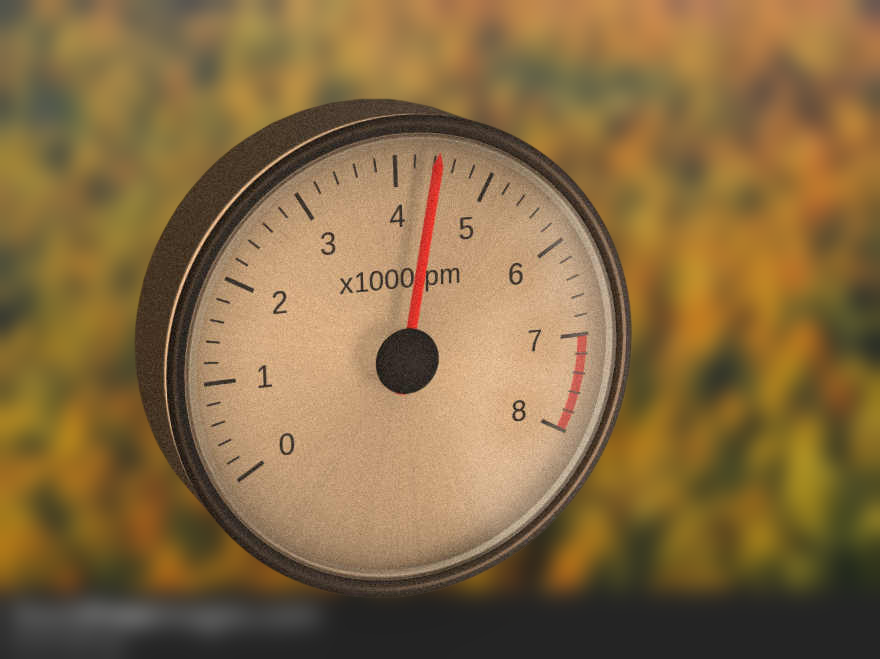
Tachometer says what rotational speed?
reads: 4400 rpm
